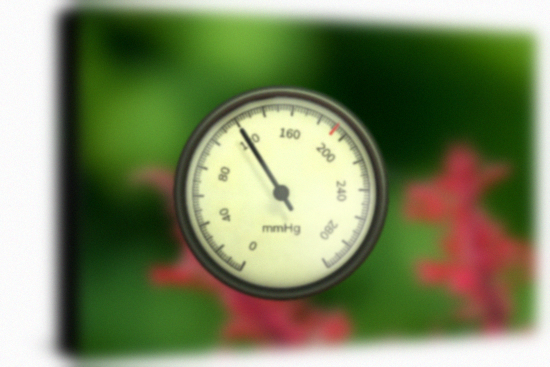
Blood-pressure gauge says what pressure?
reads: 120 mmHg
